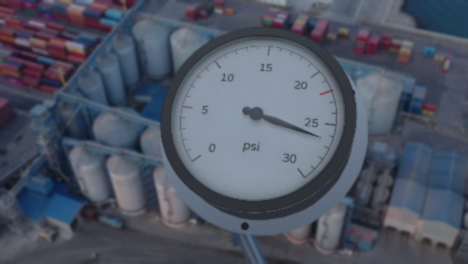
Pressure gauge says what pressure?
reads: 26.5 psi
